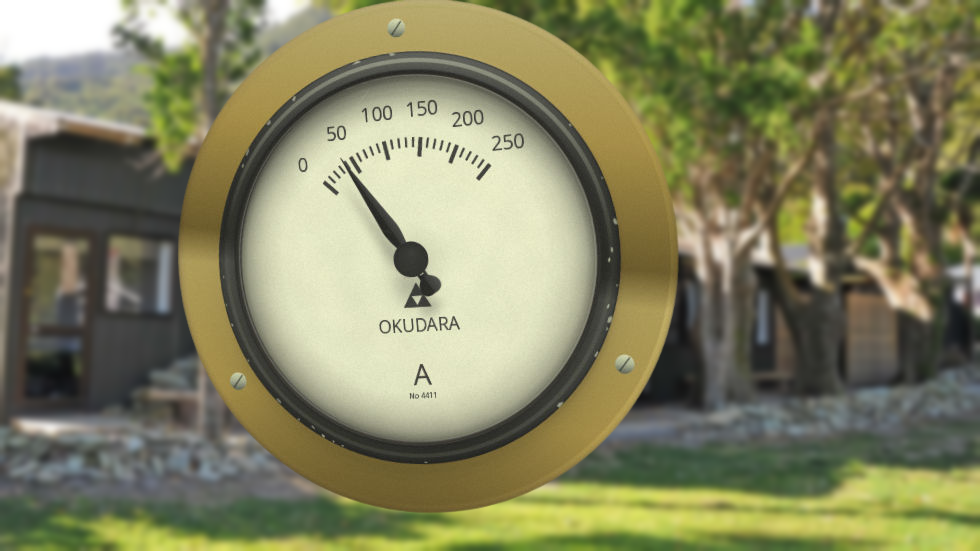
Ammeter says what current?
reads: 40 A
